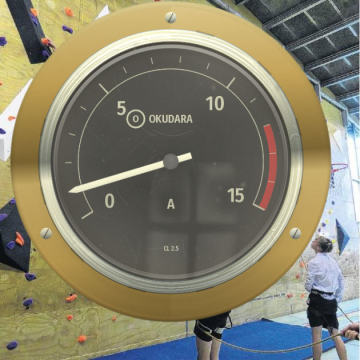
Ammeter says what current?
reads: 1 A
